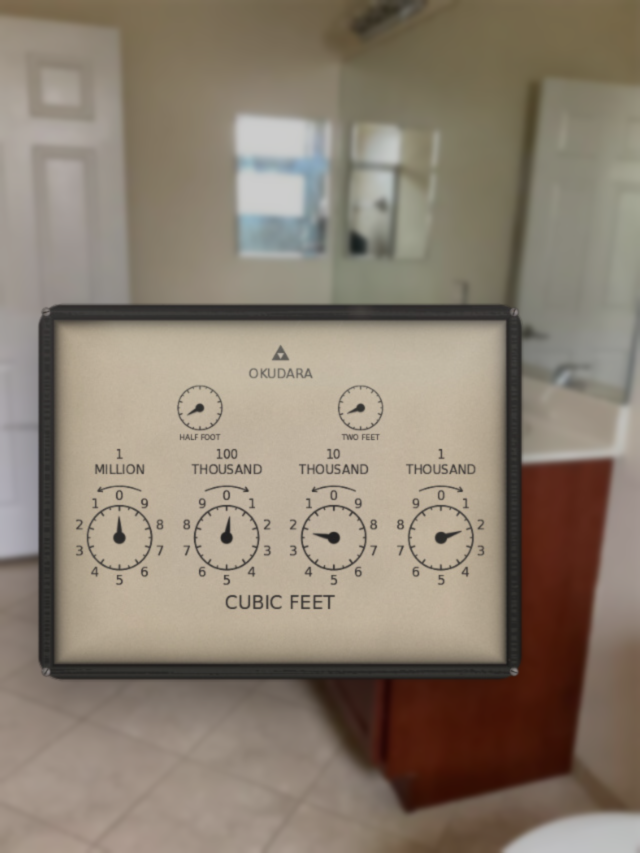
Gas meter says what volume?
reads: 2200 ft³
